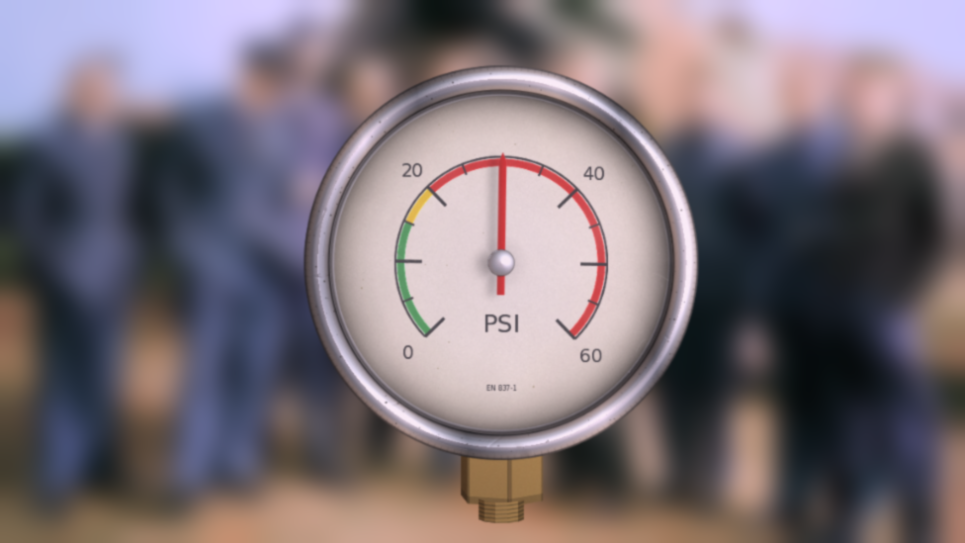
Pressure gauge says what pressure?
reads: 30 psi
